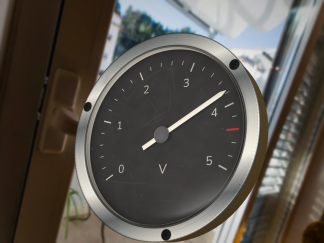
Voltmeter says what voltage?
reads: 3.8 V
